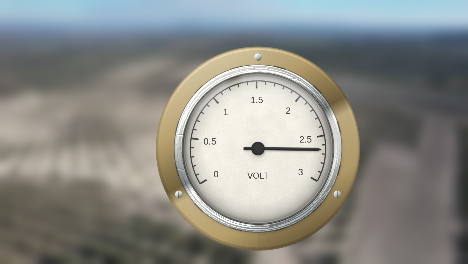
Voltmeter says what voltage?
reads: 2.65 V
